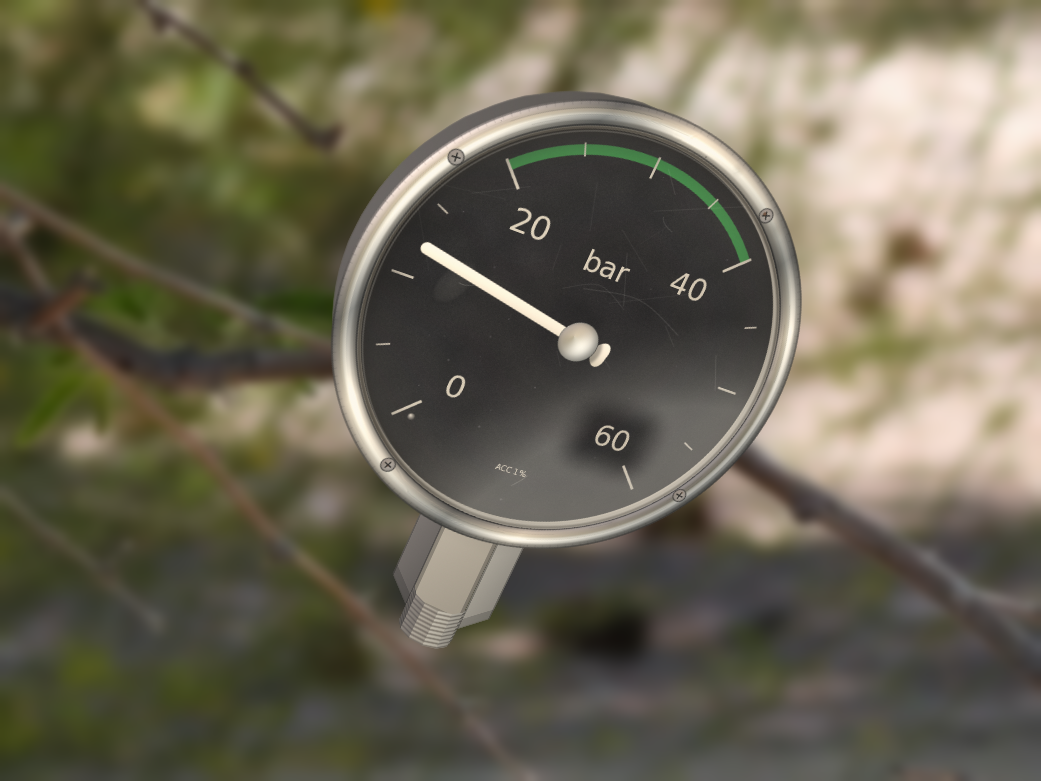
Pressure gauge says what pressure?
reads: 12.5 bar
